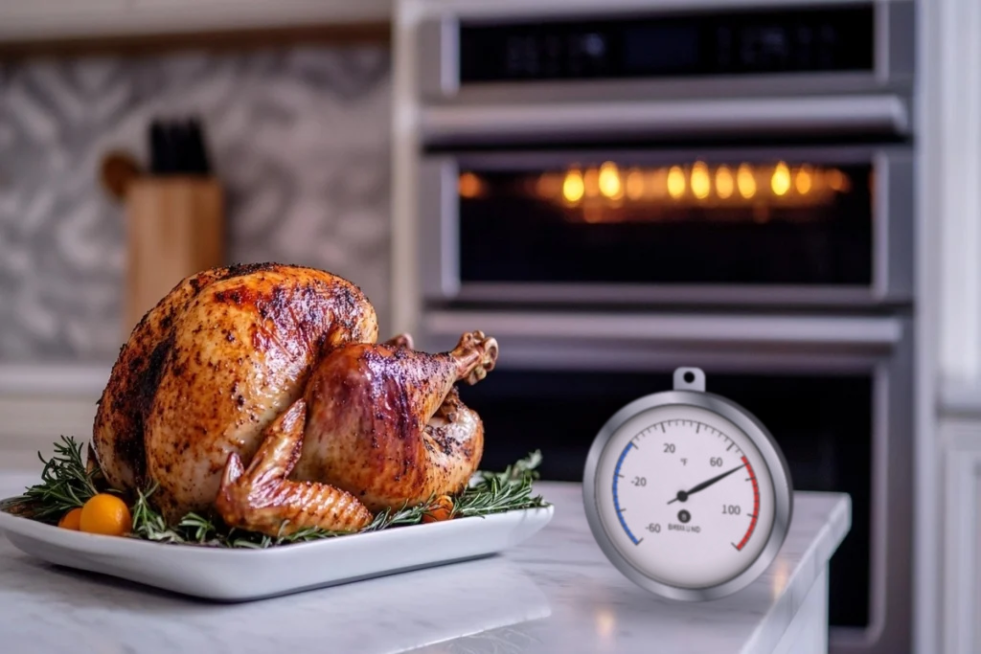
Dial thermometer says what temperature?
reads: 72 °F
